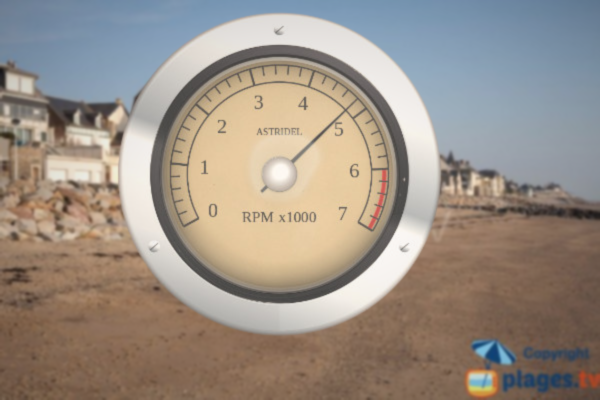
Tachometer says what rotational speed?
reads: 4800 rpm
